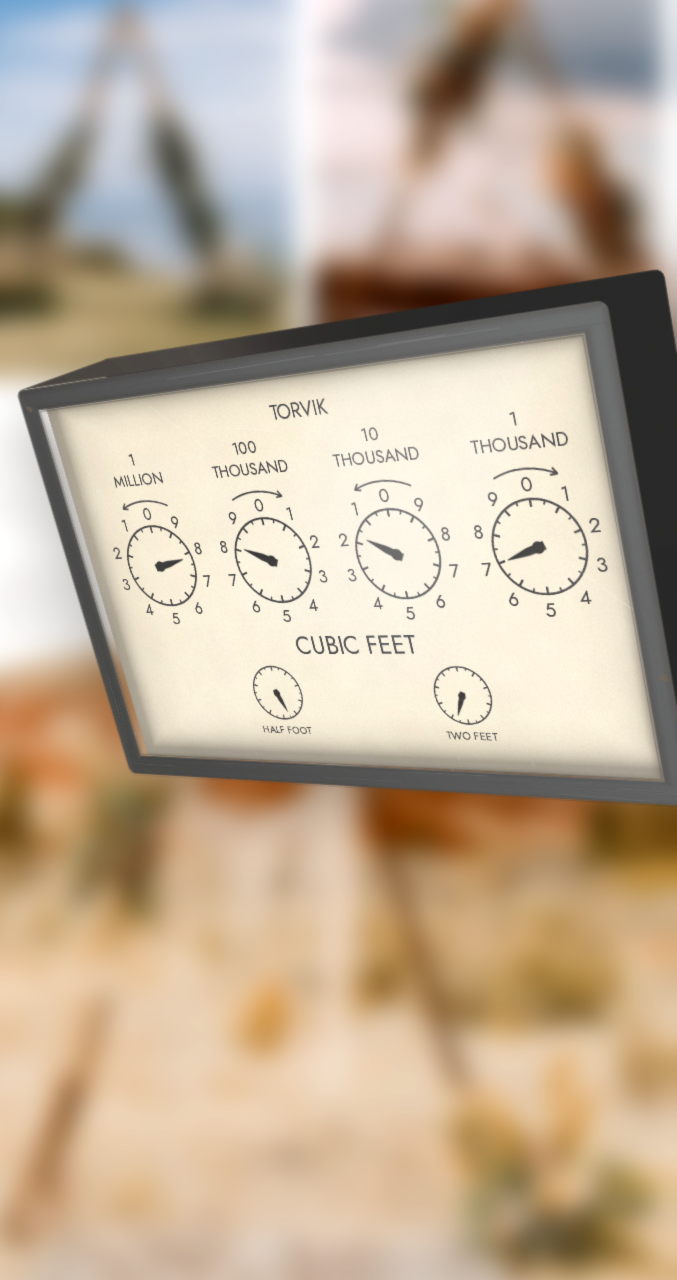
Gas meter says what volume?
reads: 781700 ft³
